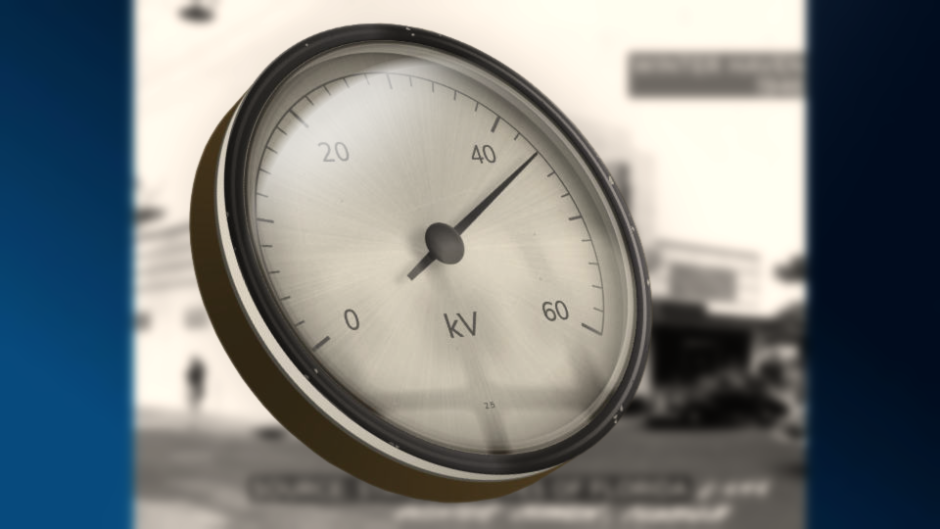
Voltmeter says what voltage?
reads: 44 kV
